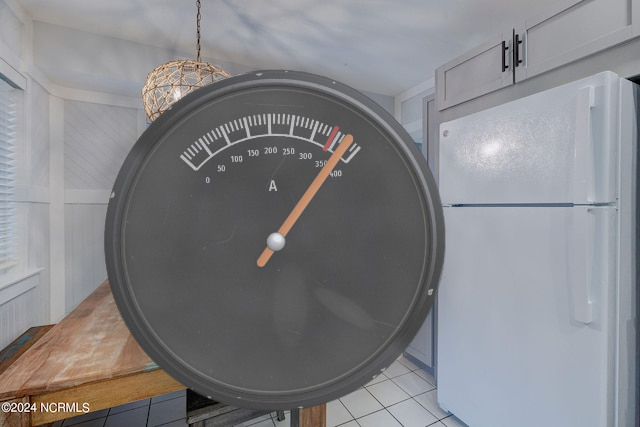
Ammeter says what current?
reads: 370 A
